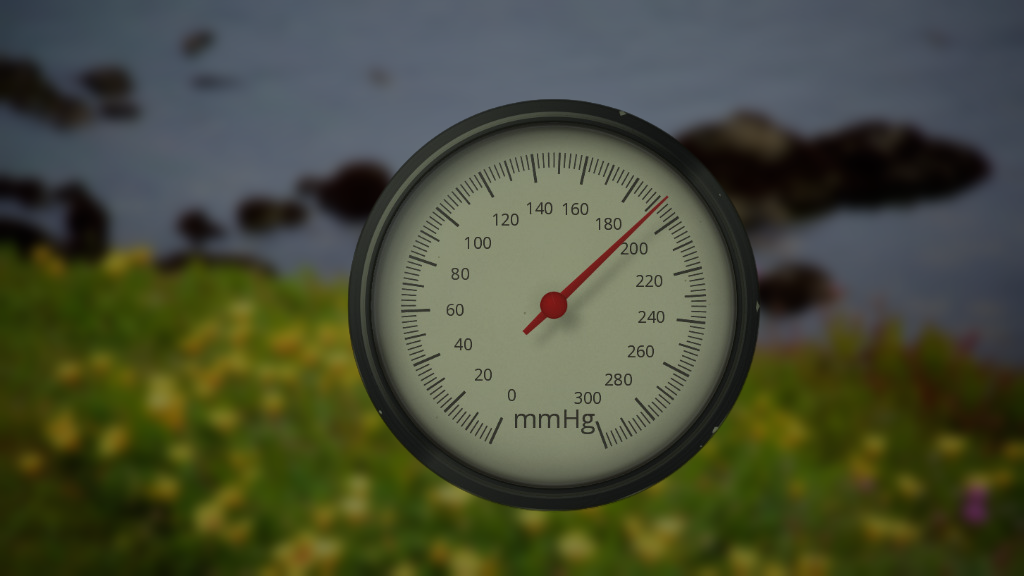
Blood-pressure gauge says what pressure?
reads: 192 mmHg
